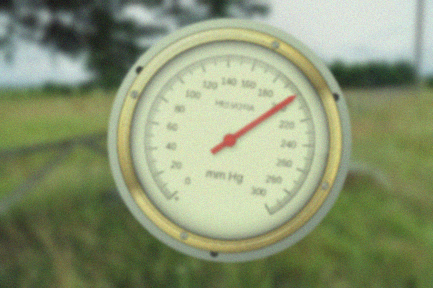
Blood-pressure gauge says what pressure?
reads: 200 mmHg
